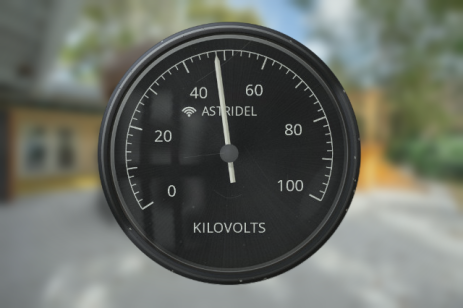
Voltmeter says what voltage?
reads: 48 kV
